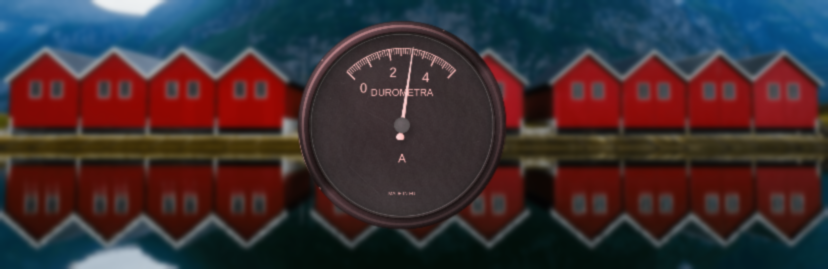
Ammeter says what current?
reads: 3 A
